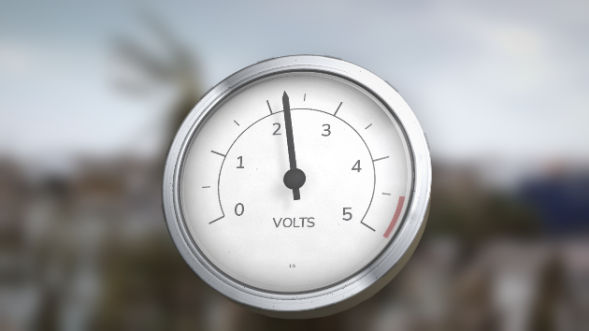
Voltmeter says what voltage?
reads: 2.25 V
